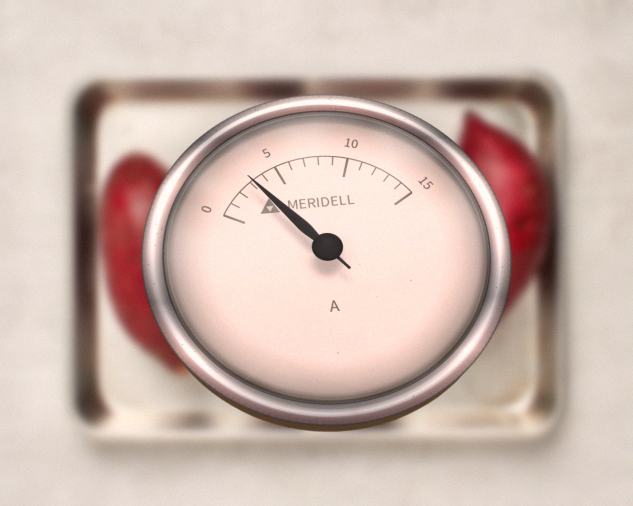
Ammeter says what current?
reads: 3 A
